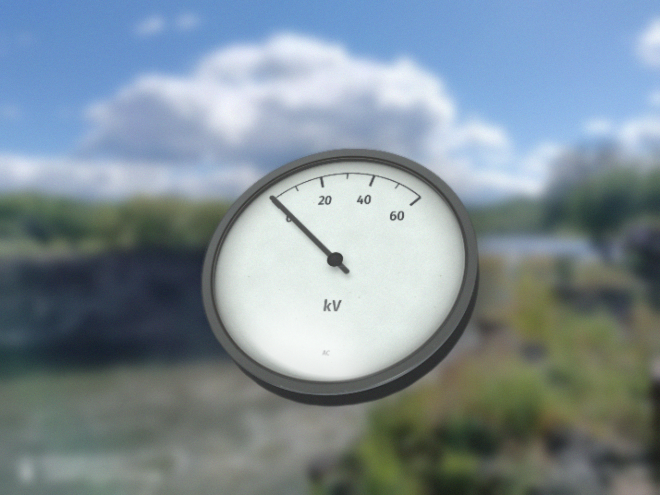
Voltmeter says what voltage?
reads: 0 kV
